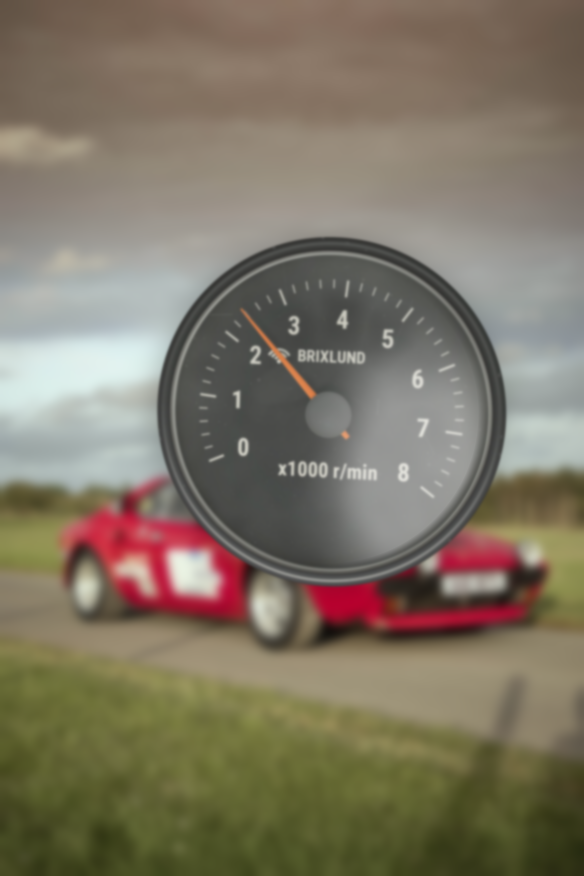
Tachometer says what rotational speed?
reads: 2400 rpm
